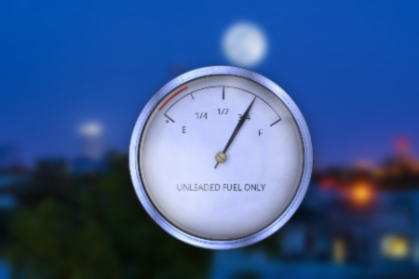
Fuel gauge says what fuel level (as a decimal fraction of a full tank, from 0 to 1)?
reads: 0.75
